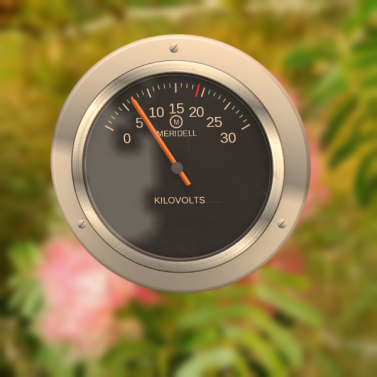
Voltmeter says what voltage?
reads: 7 kV
